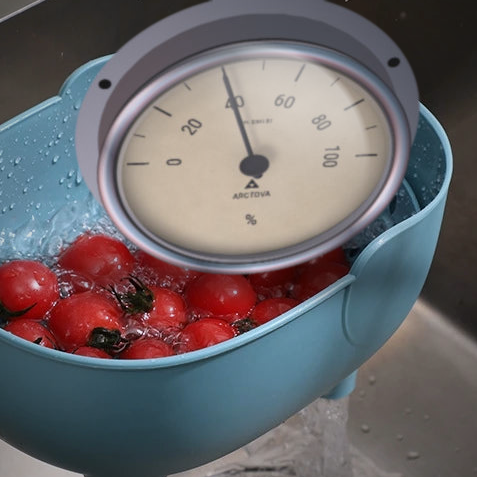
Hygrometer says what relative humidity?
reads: 40 %
